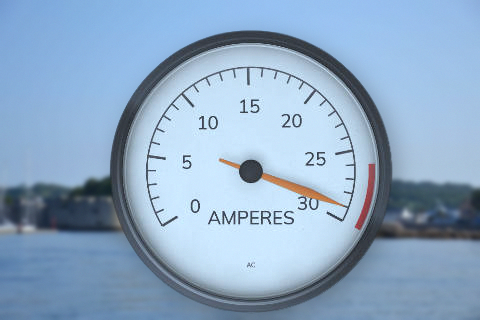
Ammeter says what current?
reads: 29 A
